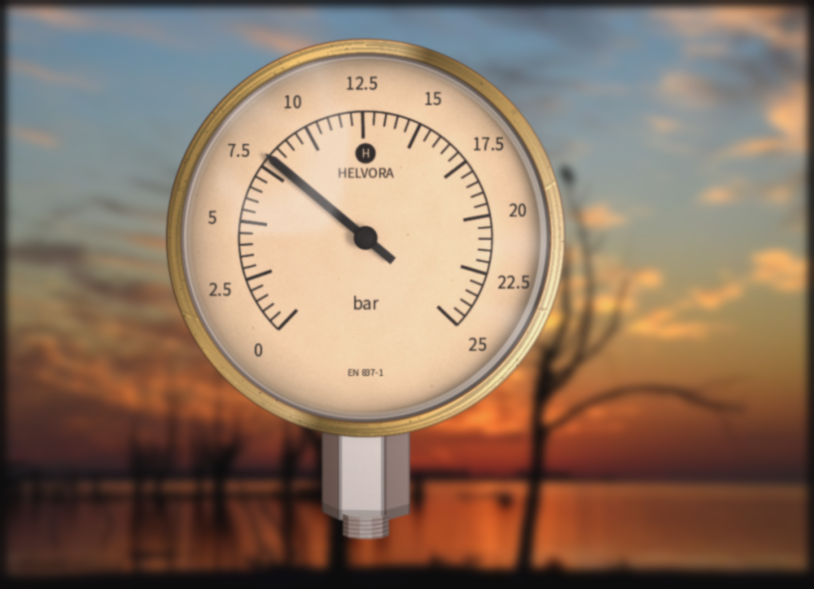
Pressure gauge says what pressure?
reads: 8 bar
